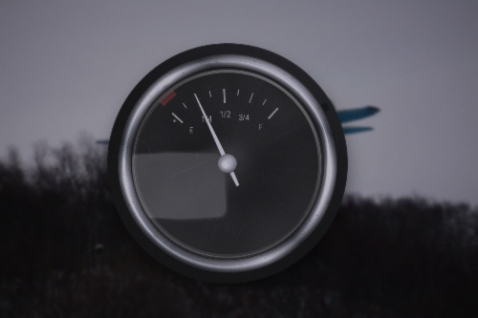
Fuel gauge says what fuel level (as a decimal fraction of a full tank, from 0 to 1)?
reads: 0.25
